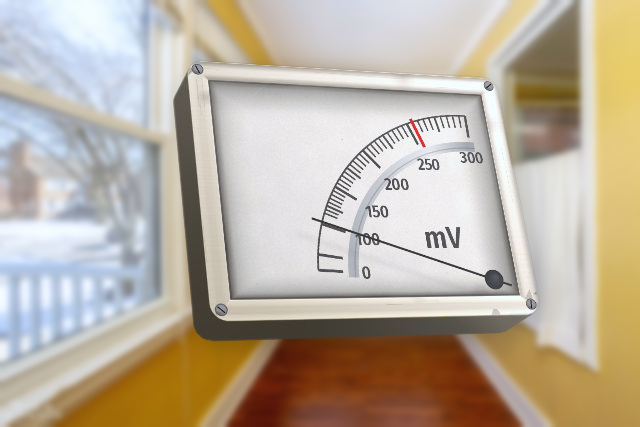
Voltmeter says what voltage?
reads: 100 mV
